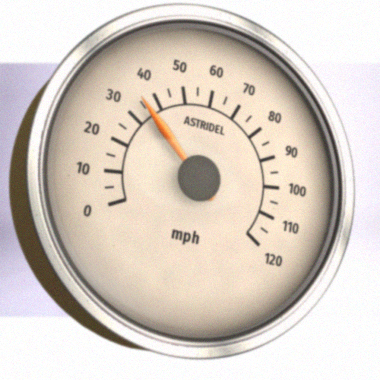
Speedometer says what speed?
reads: 35 mph
